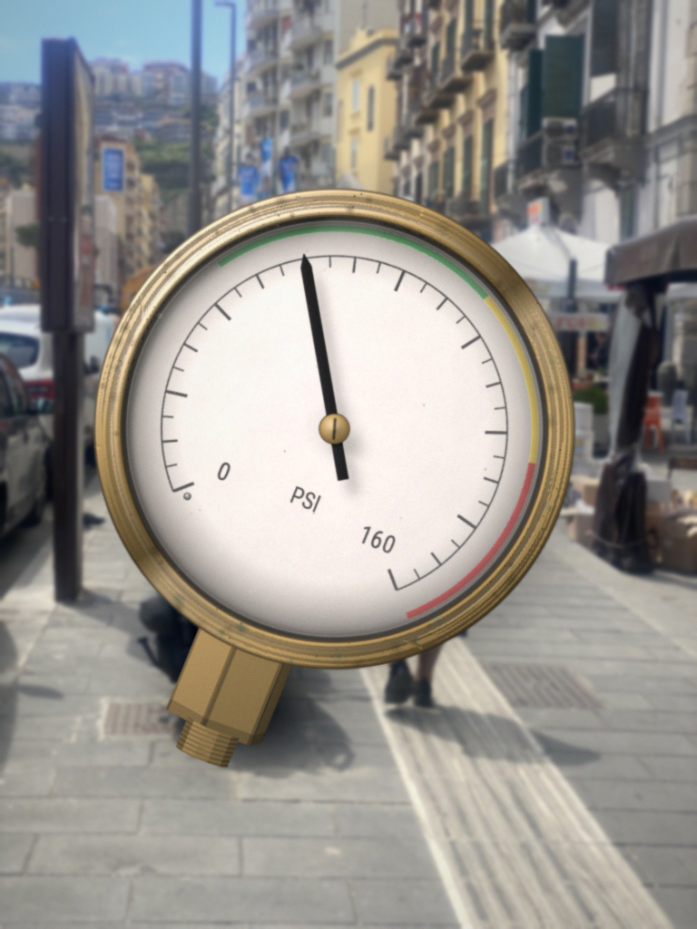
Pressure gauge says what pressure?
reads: 60 psi
